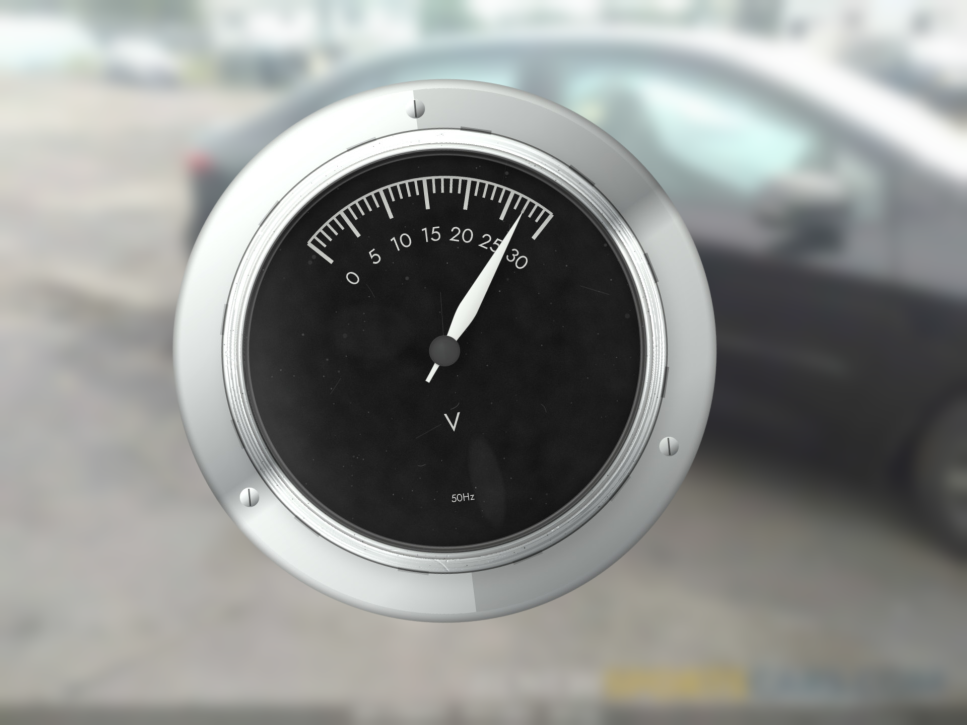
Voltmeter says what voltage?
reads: 27 V
